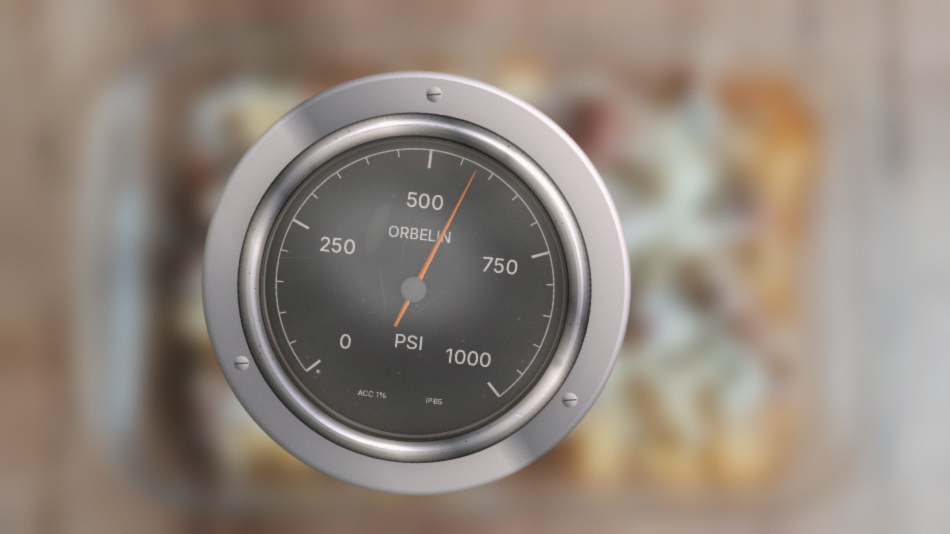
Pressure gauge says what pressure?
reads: 575 psi
